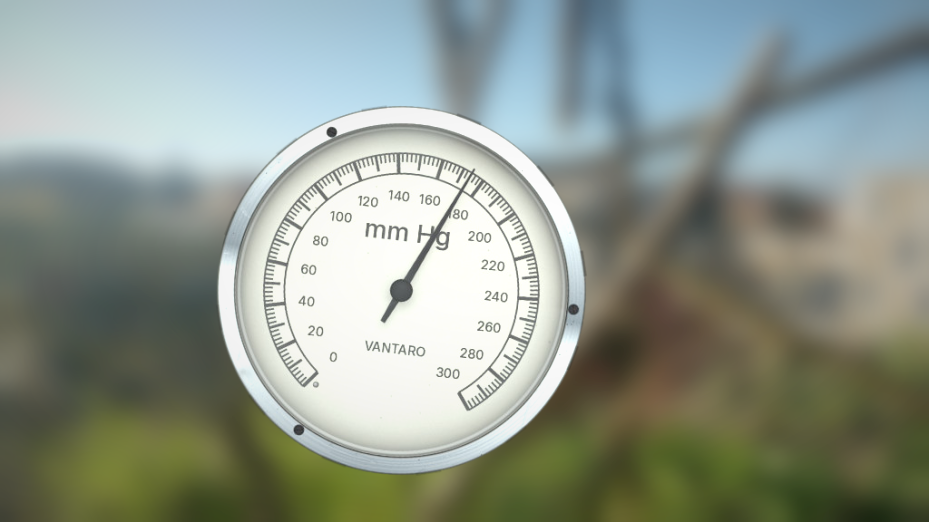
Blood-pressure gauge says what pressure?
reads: 174 mmHg
